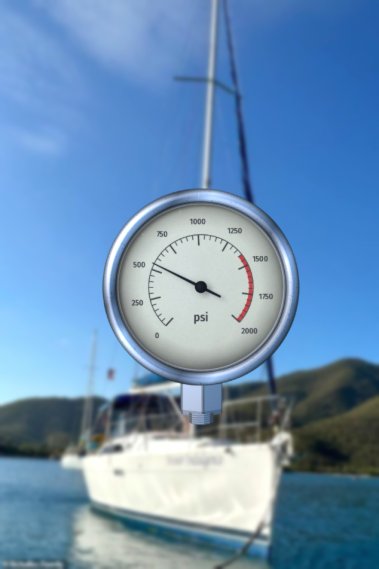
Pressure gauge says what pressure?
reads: 550 psi
